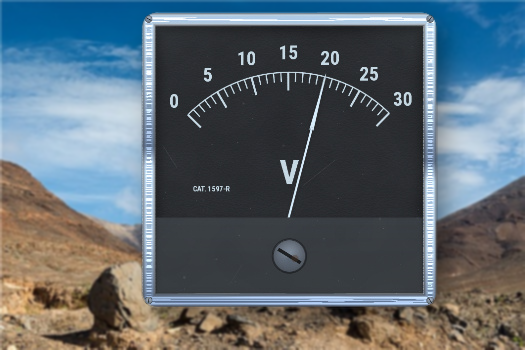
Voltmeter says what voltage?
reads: 20 V
